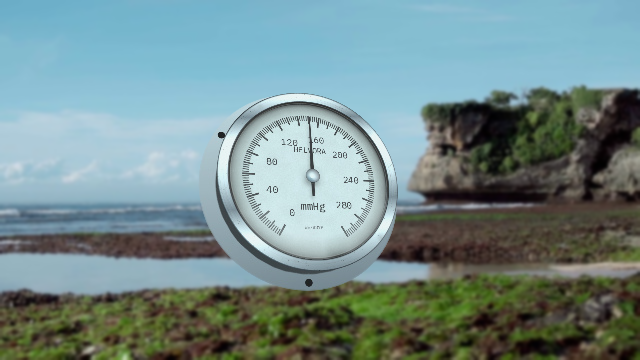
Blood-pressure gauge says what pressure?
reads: 150 mmHg
